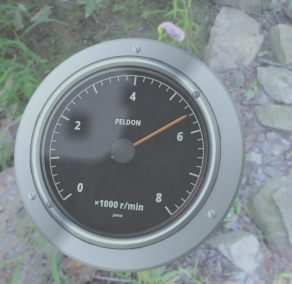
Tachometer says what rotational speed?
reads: 5600 rpm
